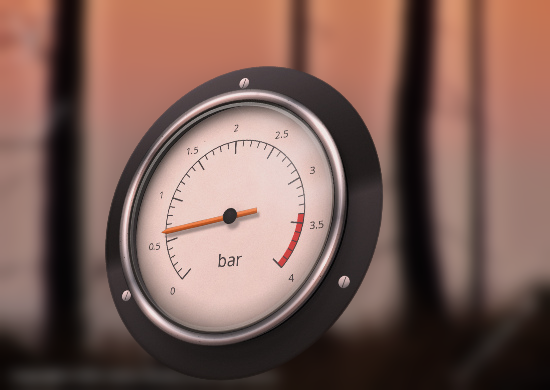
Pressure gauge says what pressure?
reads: 0.6 bar
